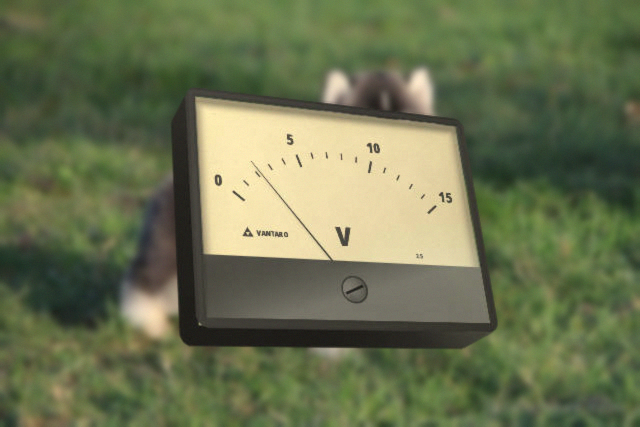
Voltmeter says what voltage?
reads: 2 V
